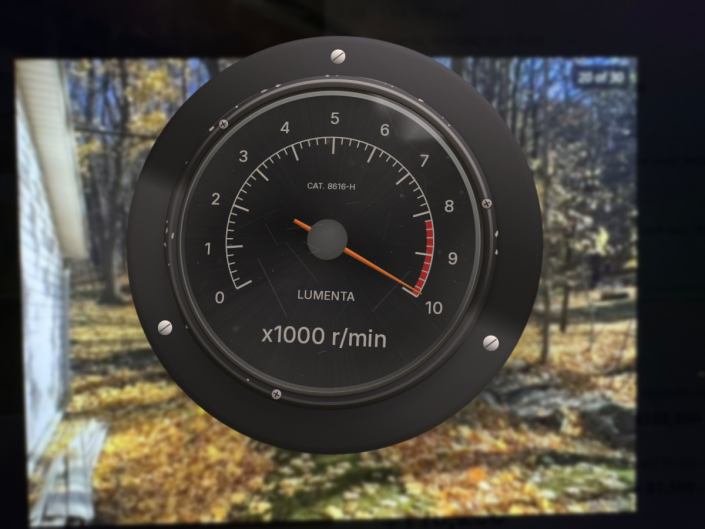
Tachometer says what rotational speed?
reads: 9900 rpm
